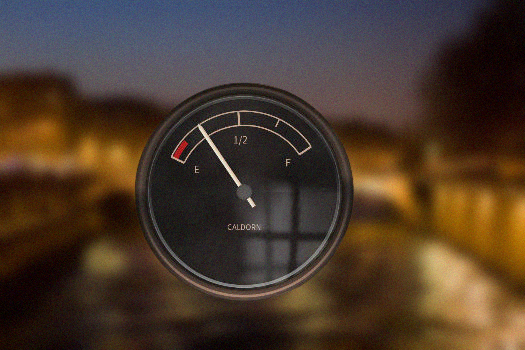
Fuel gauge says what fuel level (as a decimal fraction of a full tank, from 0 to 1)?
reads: 0.25
